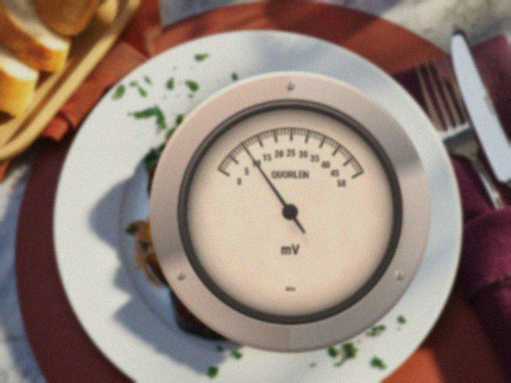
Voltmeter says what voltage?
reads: 10 mV
